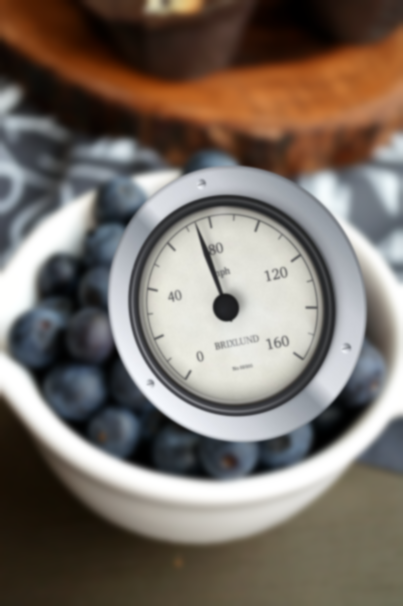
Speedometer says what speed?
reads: 75 mph
